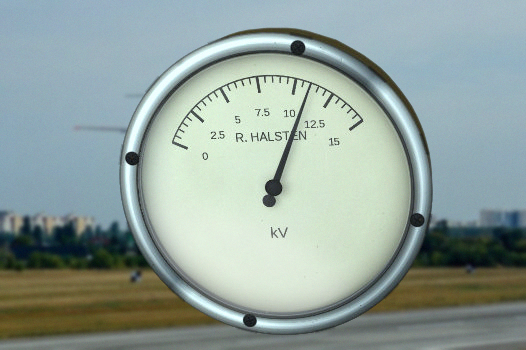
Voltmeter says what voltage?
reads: 11 kV
